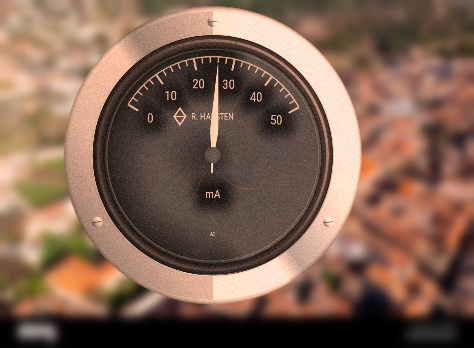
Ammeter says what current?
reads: 26 mA
